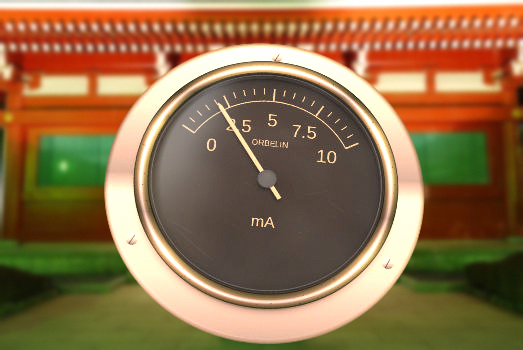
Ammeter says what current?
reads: 2 mA
